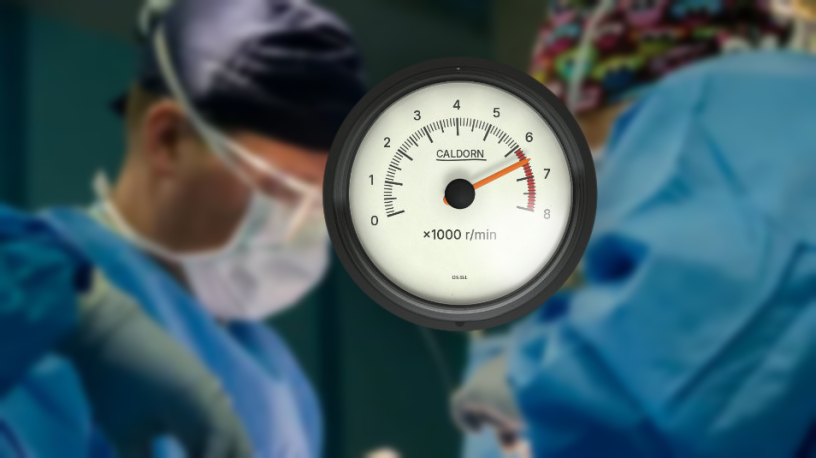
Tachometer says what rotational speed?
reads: 6500 rpm
